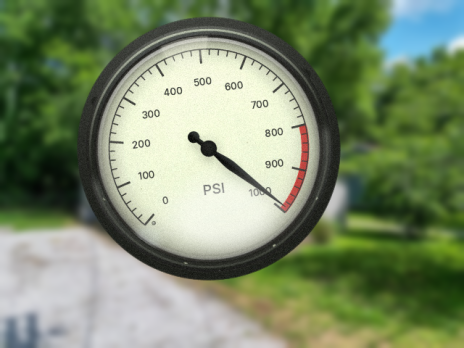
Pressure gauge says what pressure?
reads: 990 psi
